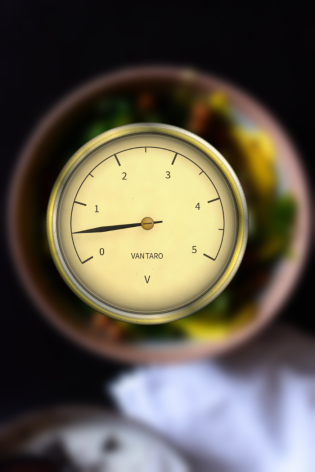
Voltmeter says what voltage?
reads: 0.5 V
